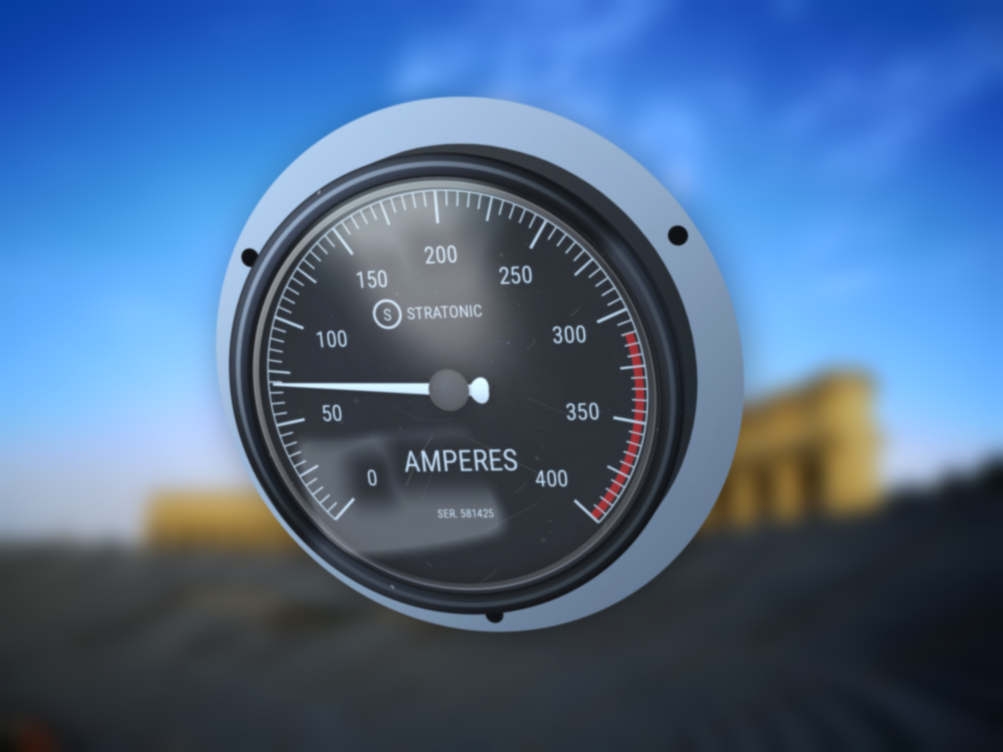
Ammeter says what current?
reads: 70 A
